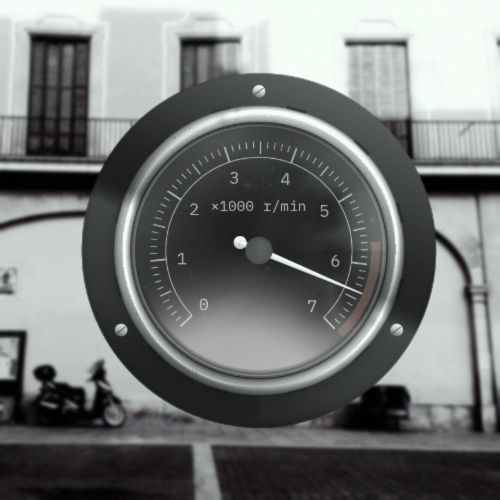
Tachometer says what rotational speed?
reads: 6400 rpm
